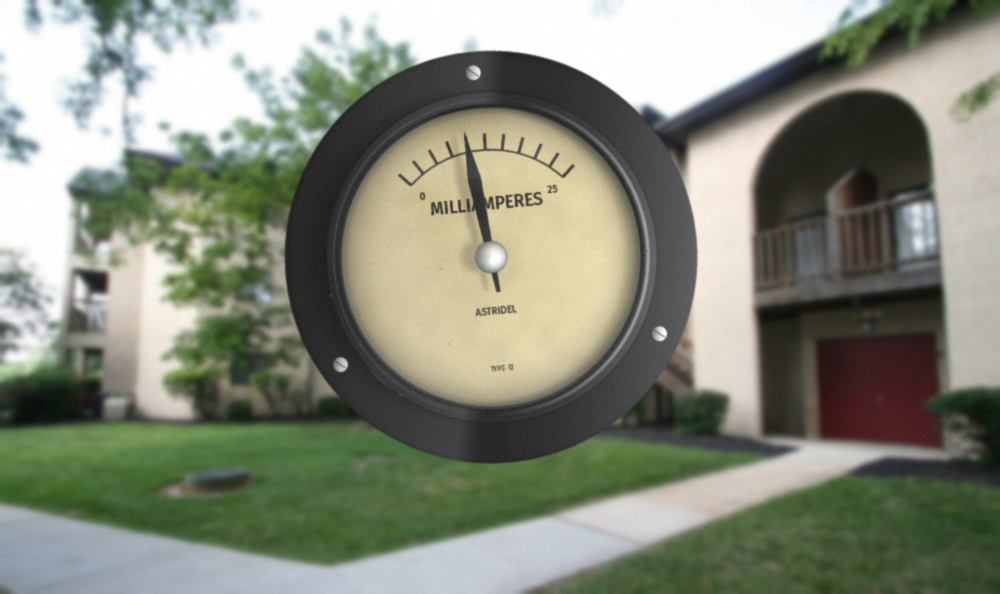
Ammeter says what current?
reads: 10 mA
